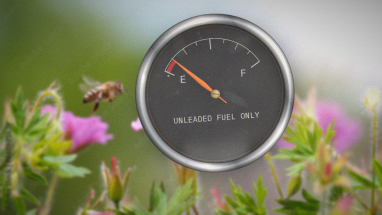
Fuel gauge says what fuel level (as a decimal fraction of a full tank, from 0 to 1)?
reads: 0.125
